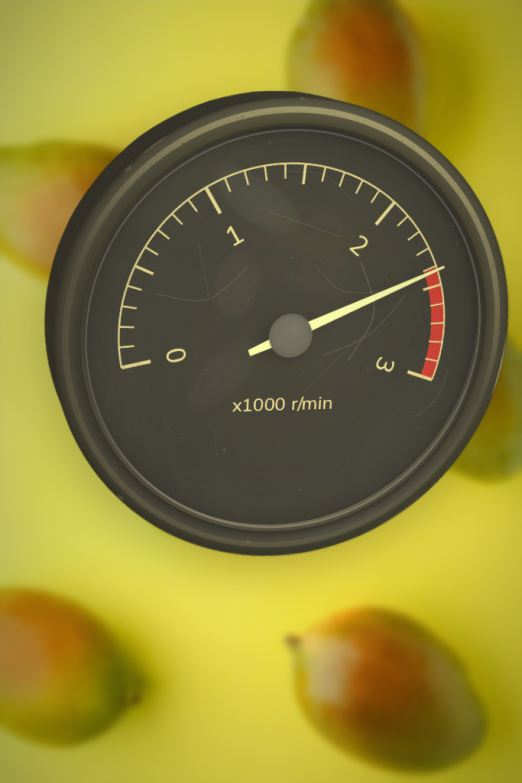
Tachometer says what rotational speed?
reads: 2400 rpm
